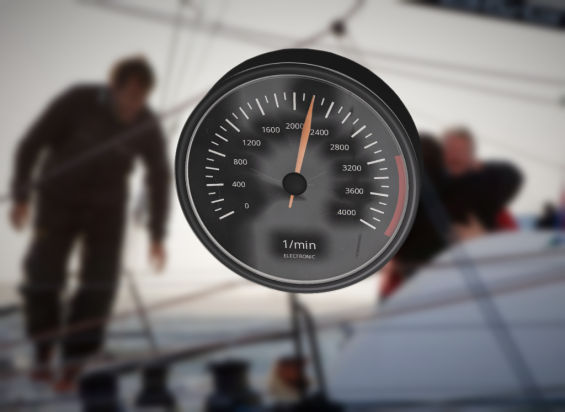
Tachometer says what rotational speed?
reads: 2200 rpm
